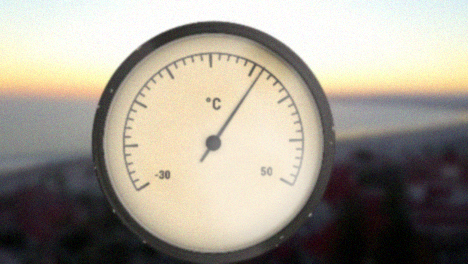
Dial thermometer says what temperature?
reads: 22 °C
